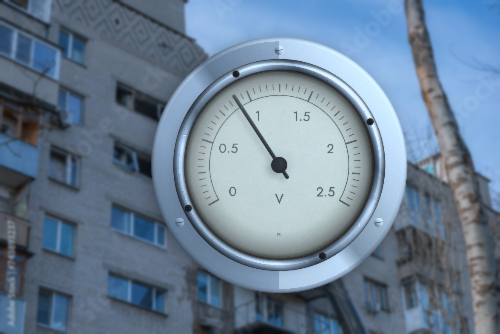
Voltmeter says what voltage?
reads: 0.9 V
